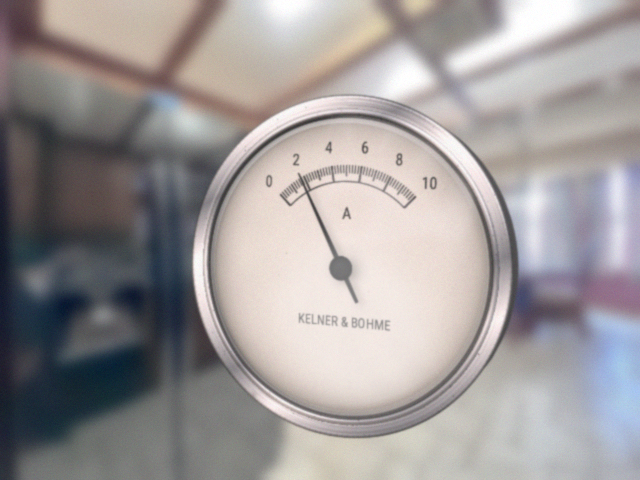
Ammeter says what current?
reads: 2 A
